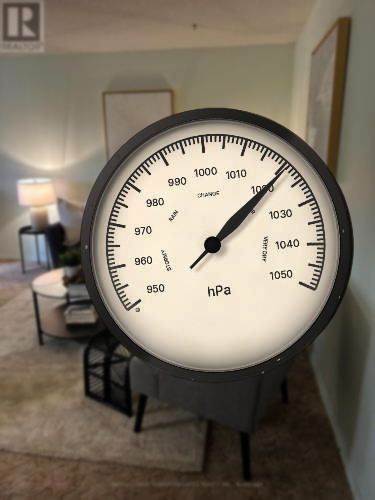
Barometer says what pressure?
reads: 1021 hPa
